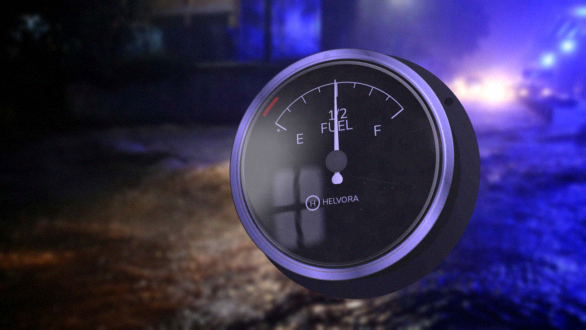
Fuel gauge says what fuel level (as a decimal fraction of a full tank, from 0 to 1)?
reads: 0.5
